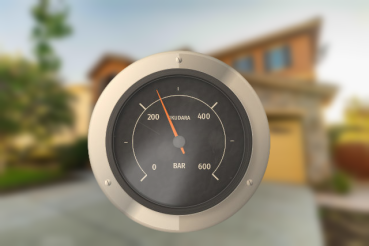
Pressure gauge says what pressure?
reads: 250 bar
